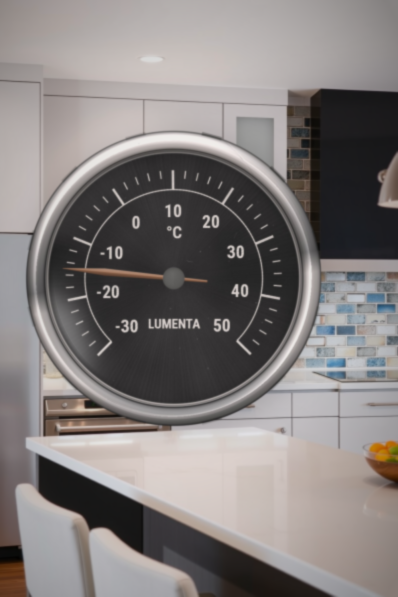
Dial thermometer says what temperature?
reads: -15 °C
